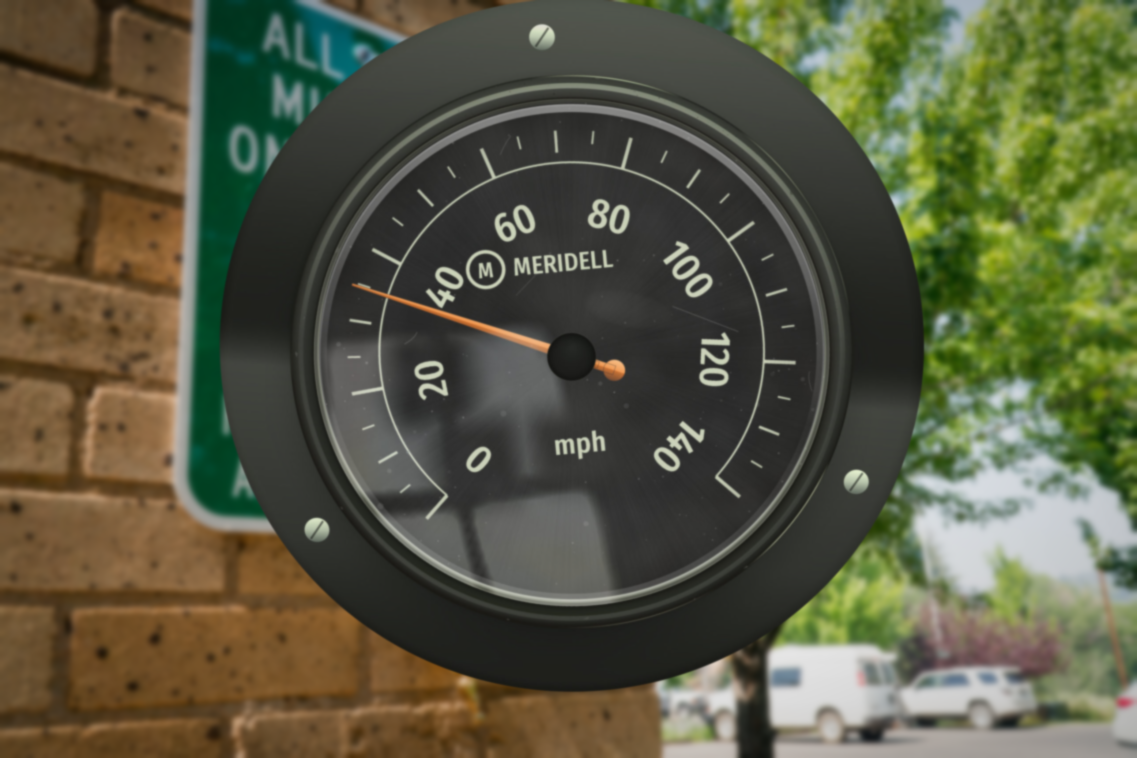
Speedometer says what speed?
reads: 35 mph
